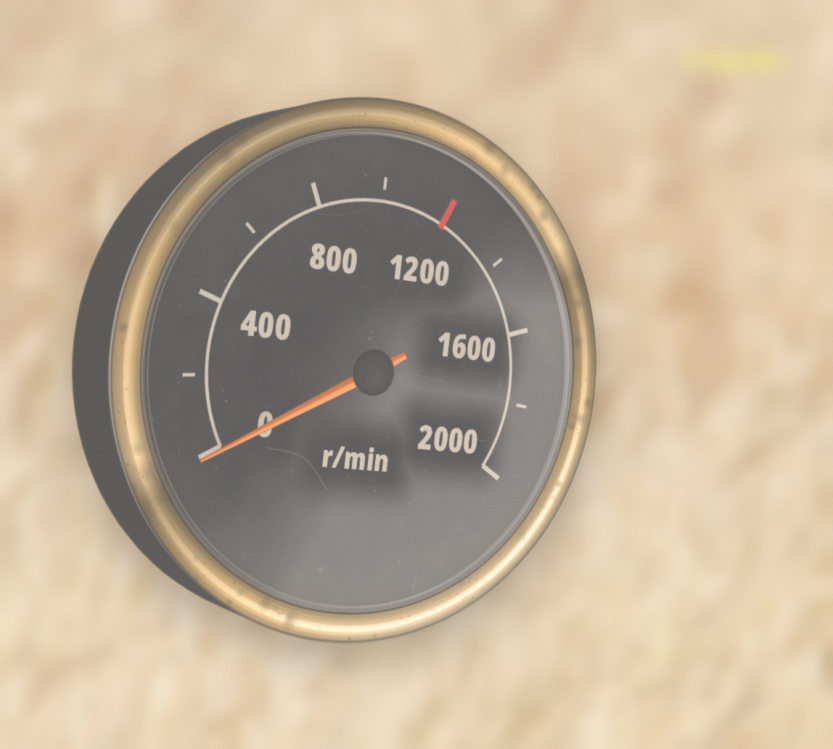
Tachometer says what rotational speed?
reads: 0 rpm
